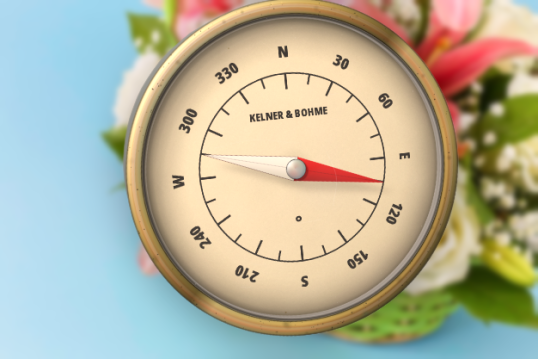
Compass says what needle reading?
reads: 105 °
